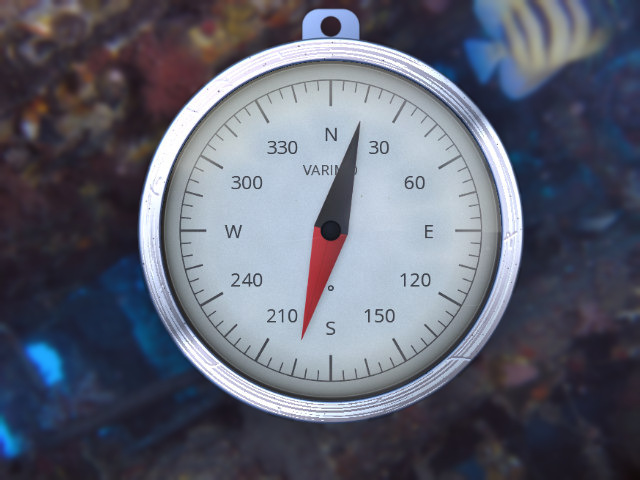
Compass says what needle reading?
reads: 195 °
